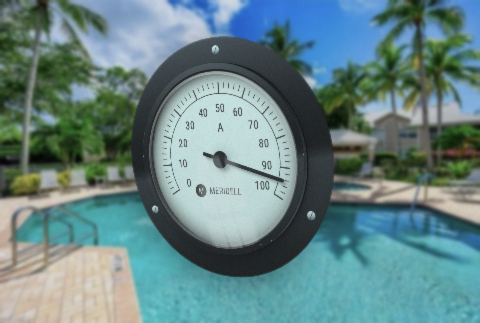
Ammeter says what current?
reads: 94 A
